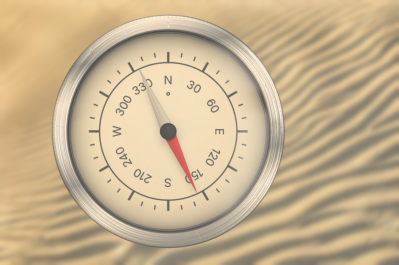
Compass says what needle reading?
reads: 155 °
